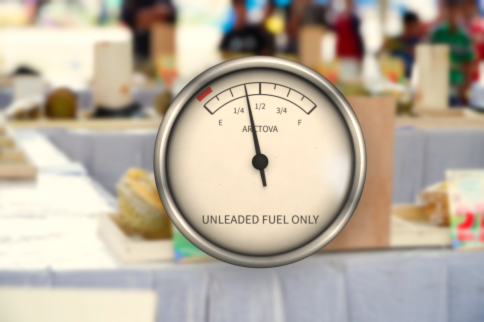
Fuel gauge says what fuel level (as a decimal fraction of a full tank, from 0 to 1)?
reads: 0.375
